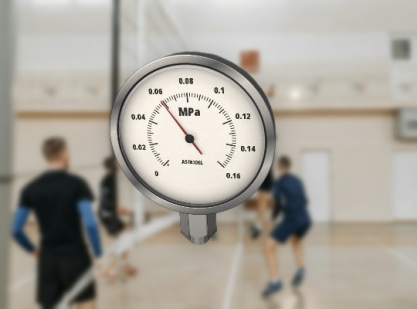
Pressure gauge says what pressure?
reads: 0.06 MPa
